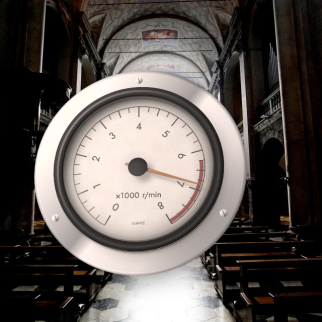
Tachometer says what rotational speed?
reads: 6875 rpm
